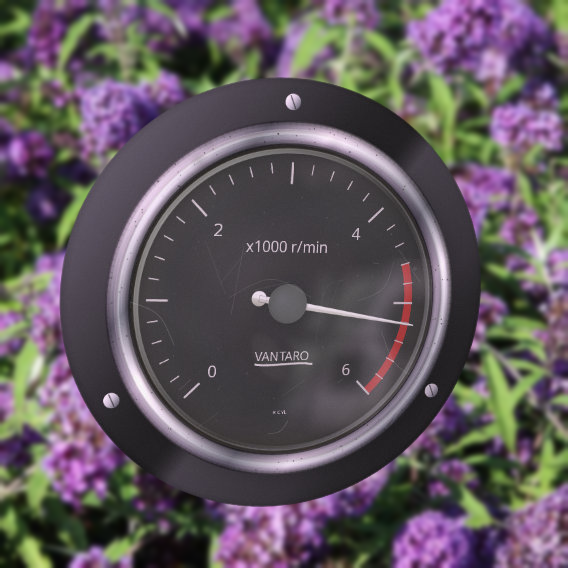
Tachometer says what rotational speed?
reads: 5200 rpm
